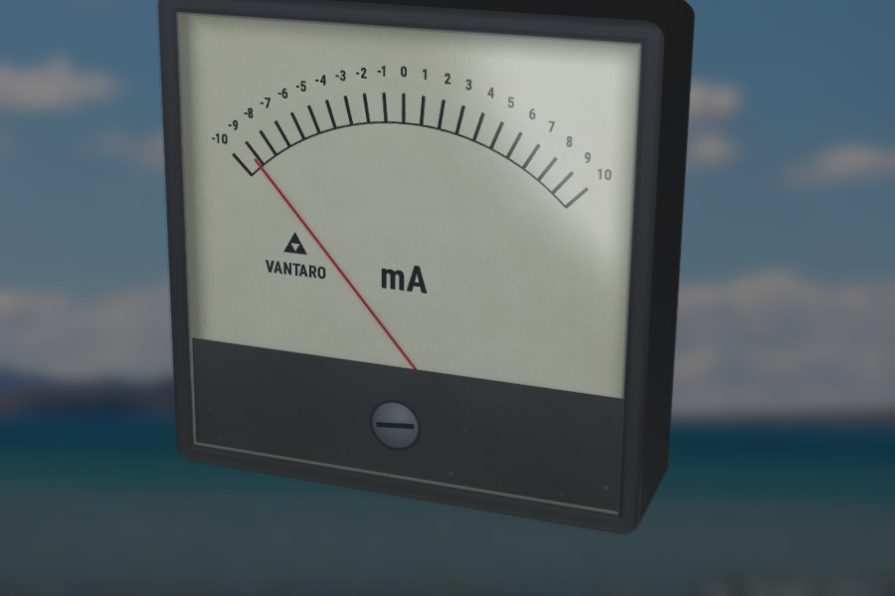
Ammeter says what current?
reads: -9 mA
